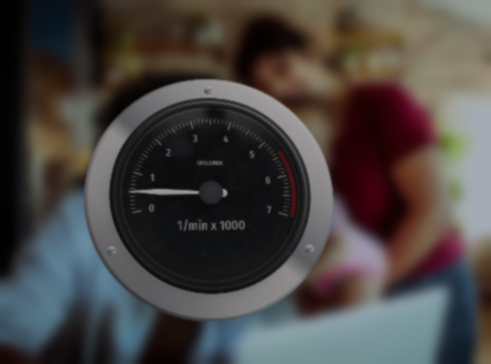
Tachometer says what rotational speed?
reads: 500 rpm
